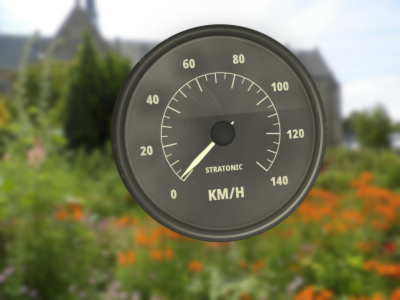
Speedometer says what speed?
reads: 2.5 km/h
